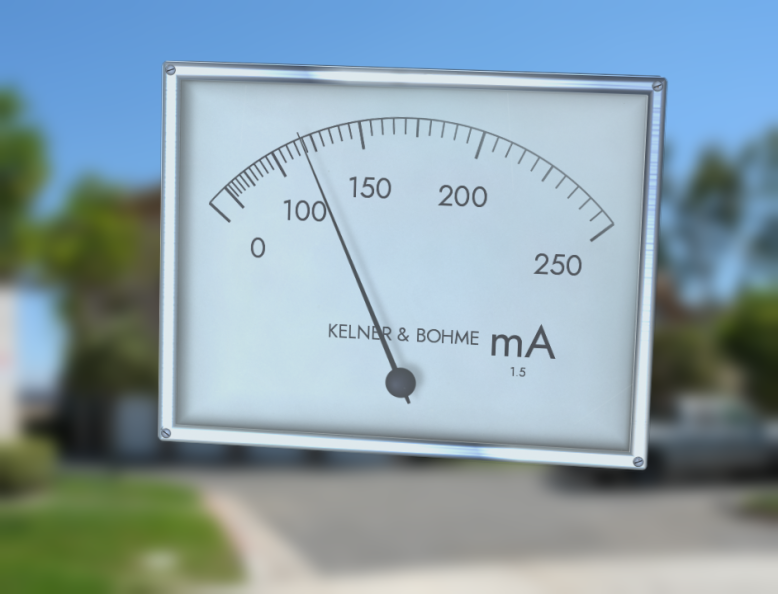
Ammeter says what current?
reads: 120 mA
